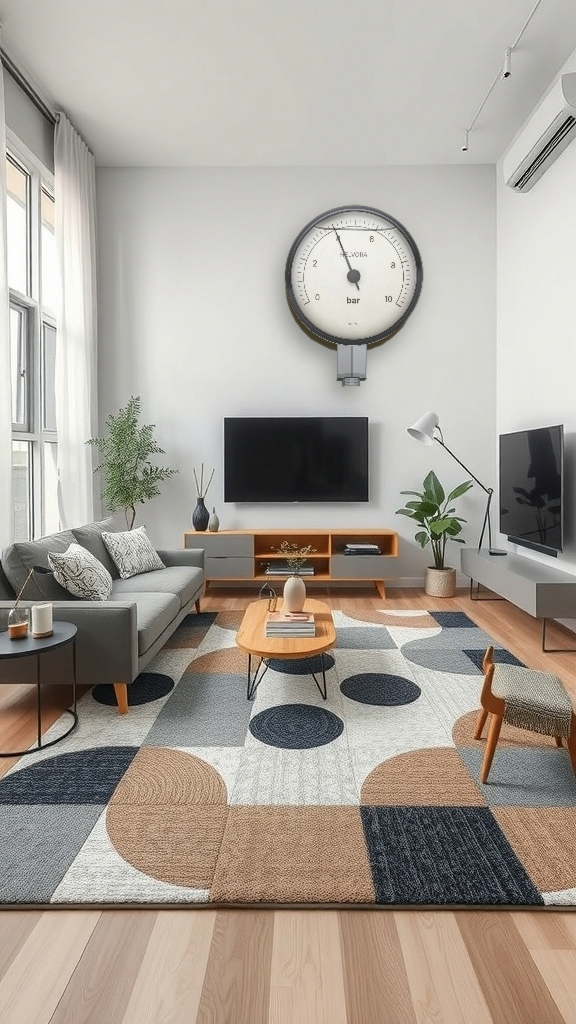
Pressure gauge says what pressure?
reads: 4 bar
